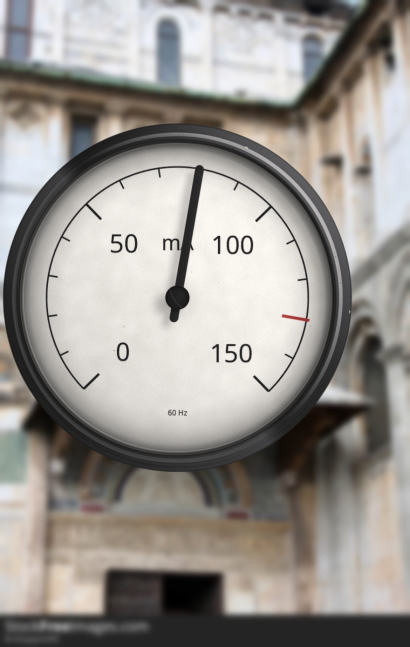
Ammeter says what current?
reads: 80 mA
